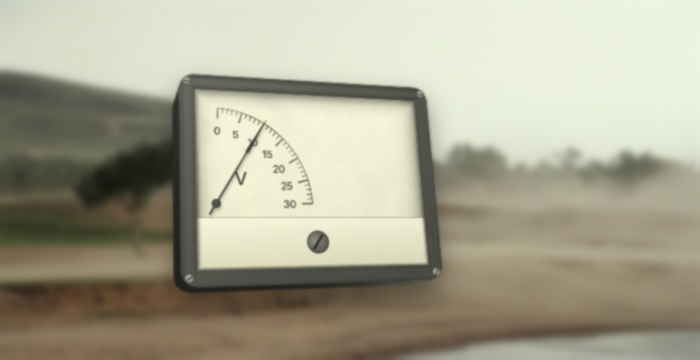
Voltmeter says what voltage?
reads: 10 V
